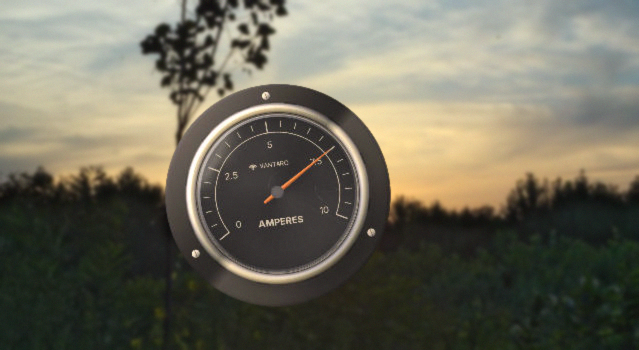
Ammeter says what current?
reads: 7.5 A
